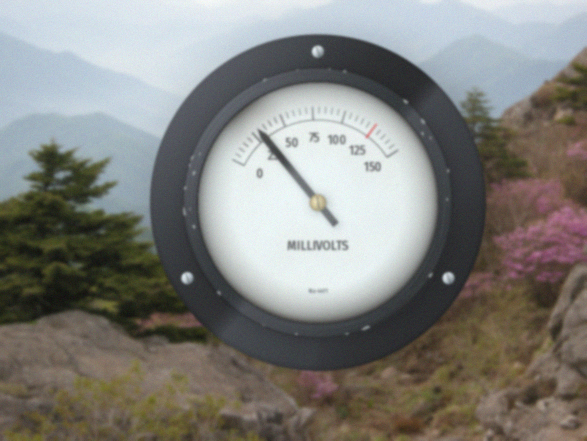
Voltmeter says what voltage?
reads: 30 mV
